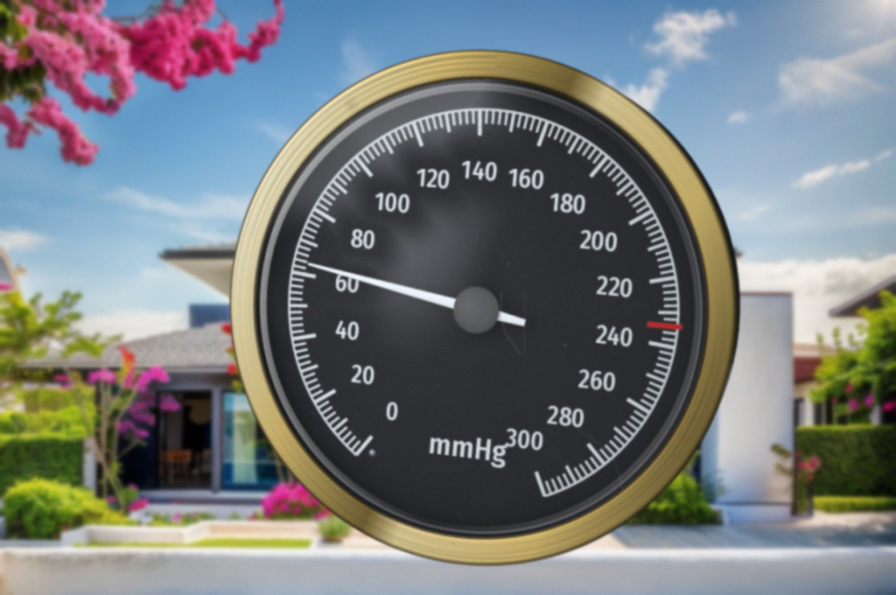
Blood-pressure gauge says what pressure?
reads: 64 mmHg
